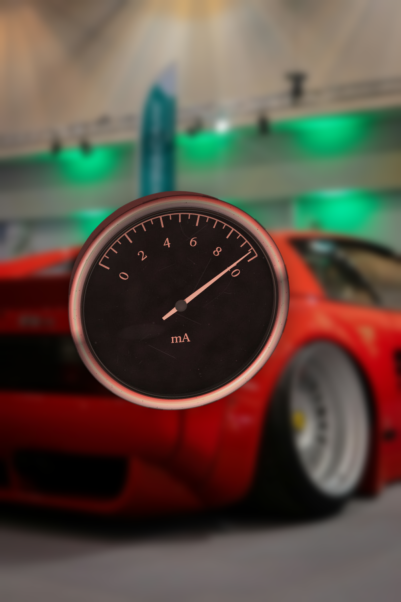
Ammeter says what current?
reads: 9.5 mA
